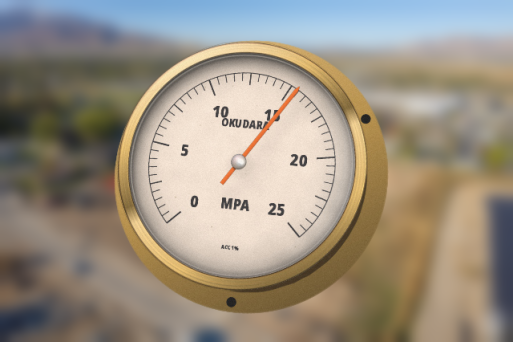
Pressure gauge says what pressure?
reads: 15.5 MPa
